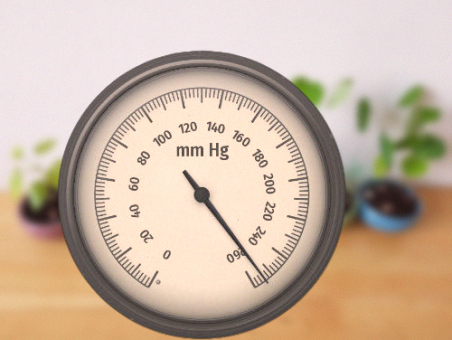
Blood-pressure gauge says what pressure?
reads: 254 mmHg
